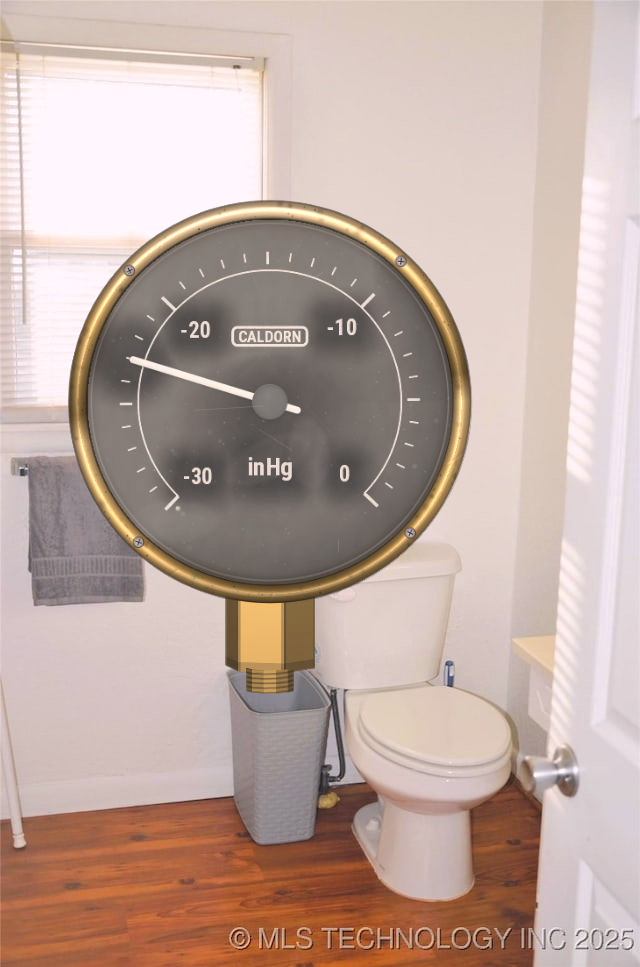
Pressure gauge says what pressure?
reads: -23 inHg
